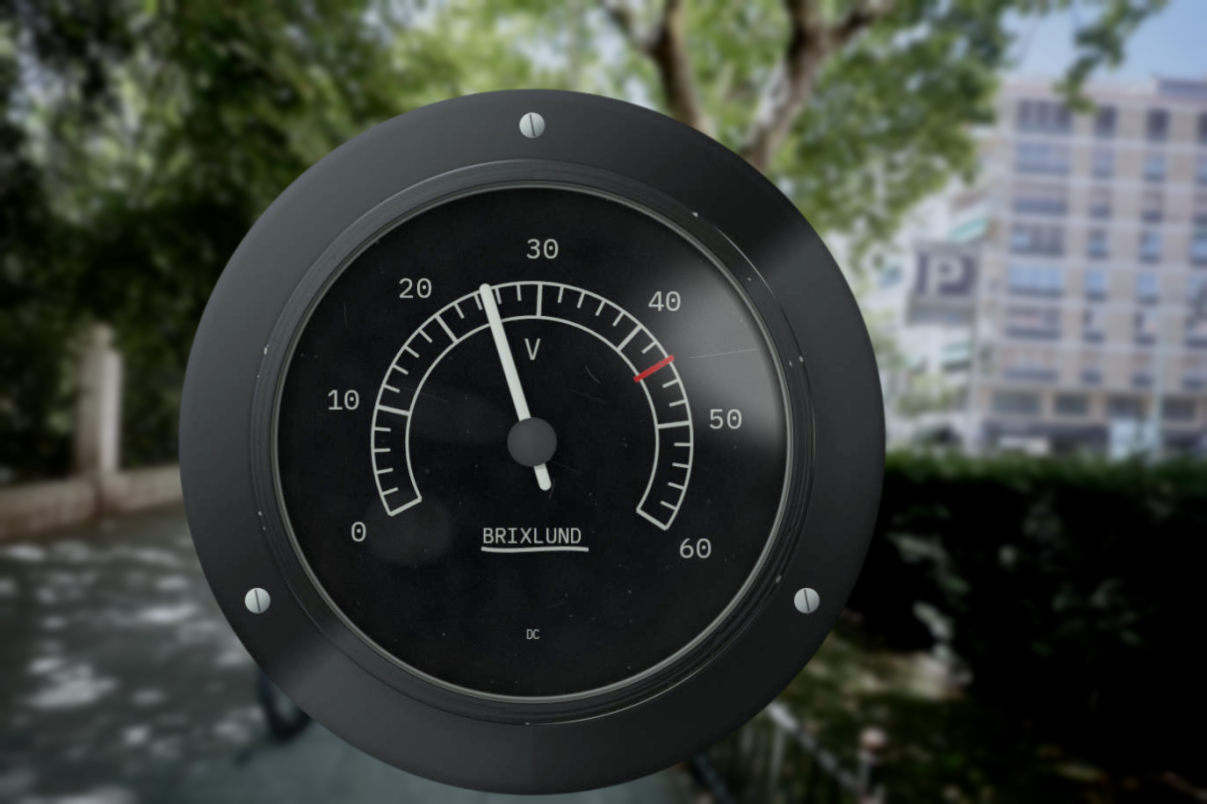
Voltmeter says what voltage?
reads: 25 V
